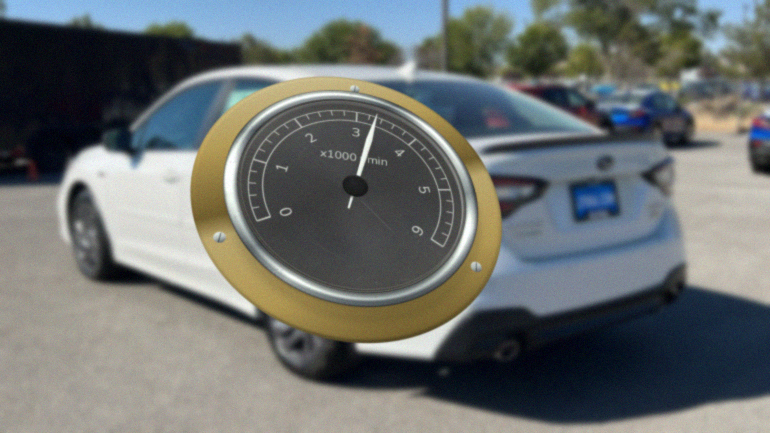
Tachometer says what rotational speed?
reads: 3300 rpm
